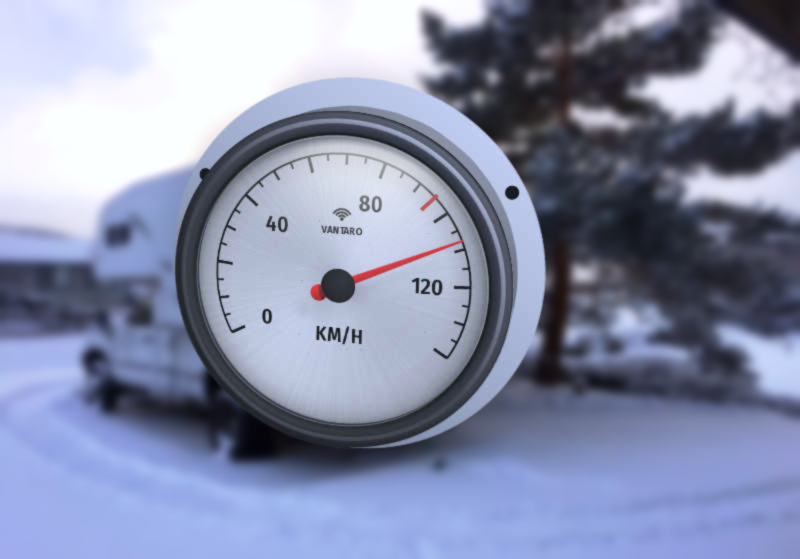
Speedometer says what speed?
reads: 107.5 km/h
